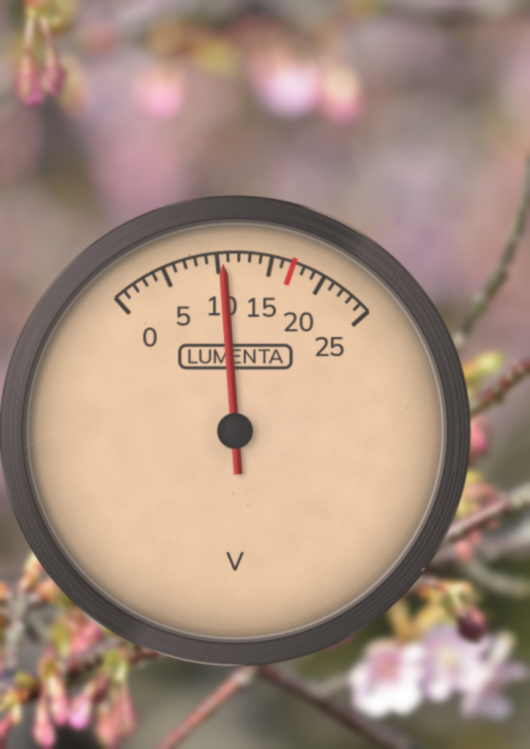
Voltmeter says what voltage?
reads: 10.5 V
